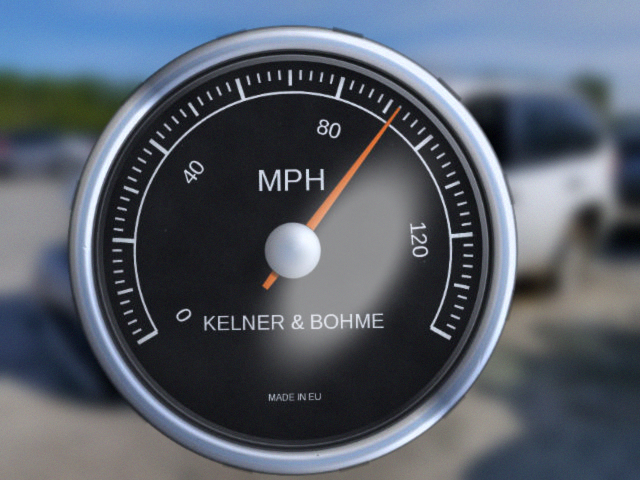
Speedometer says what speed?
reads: 92 mph
